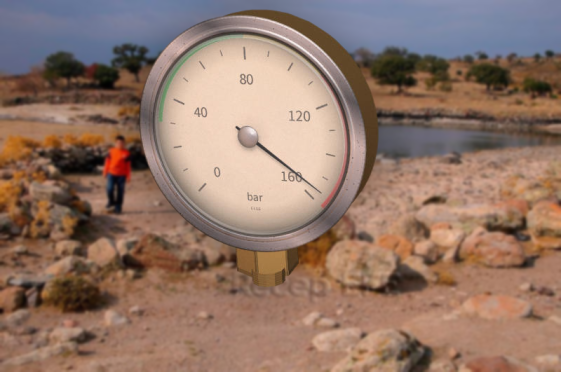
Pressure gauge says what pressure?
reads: 155 bar
